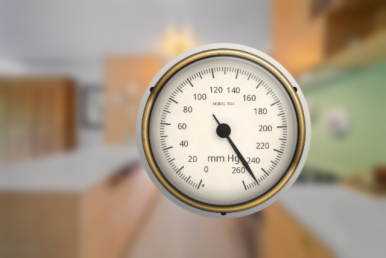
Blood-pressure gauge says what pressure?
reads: 250 mmHg
